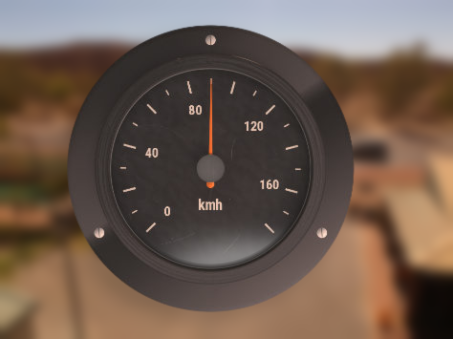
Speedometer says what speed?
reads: 90 km/h
